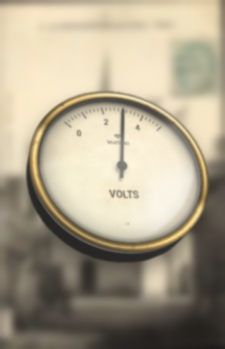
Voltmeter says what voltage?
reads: 3 V
